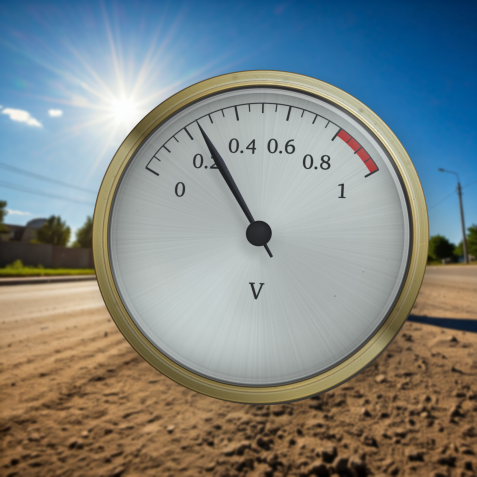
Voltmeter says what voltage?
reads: 0.25 V
